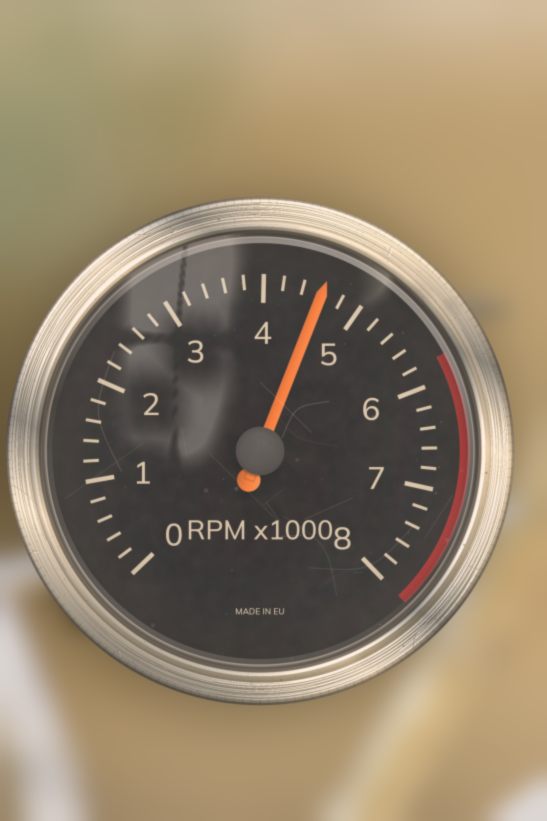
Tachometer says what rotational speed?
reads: 4600 rpm
